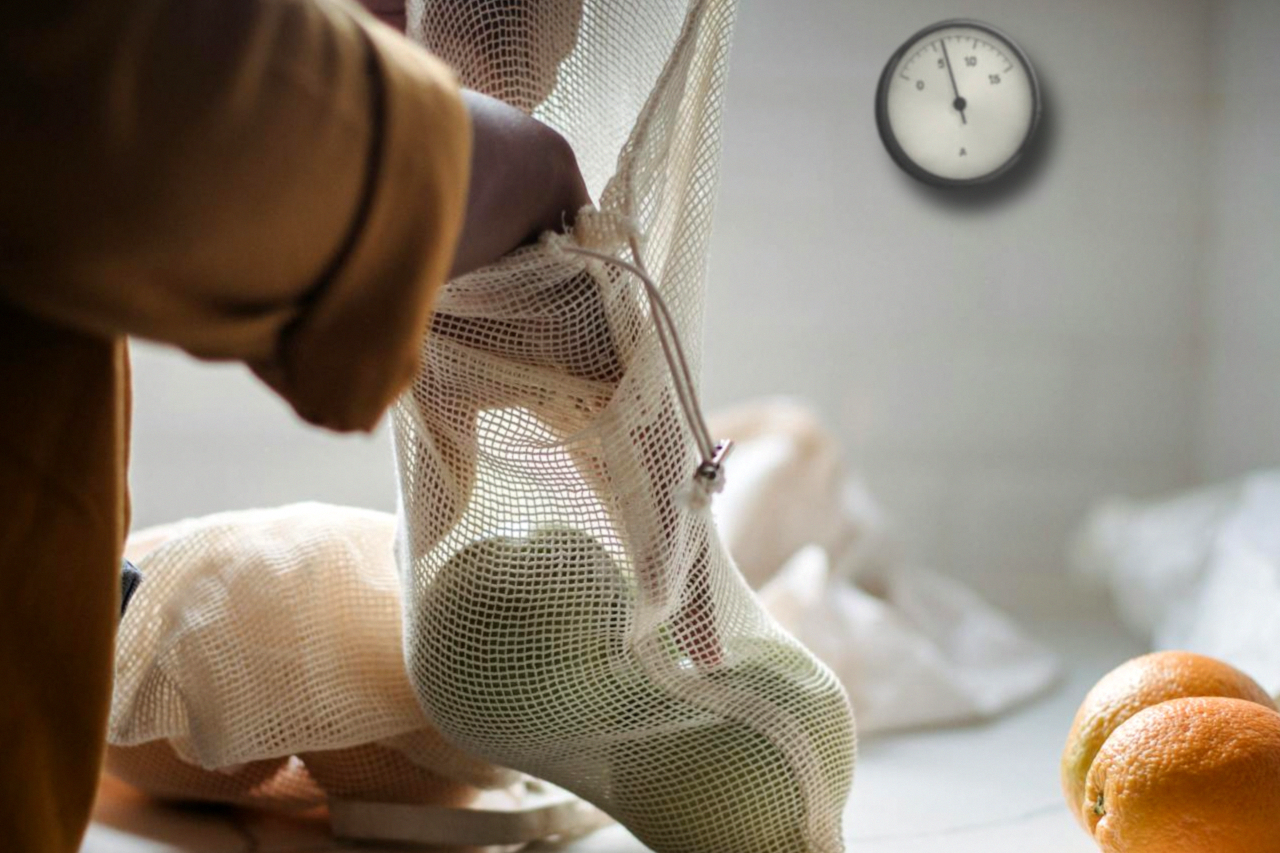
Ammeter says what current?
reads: 6 A
